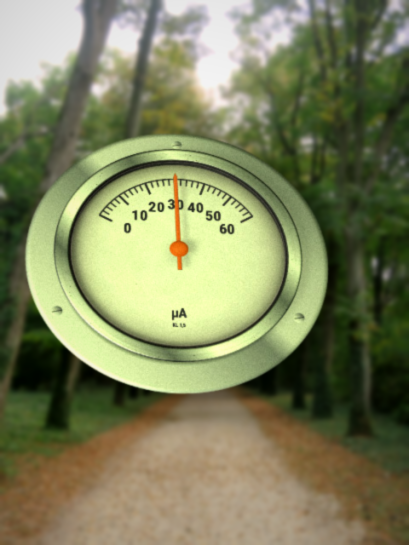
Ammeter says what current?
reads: 30 µA
